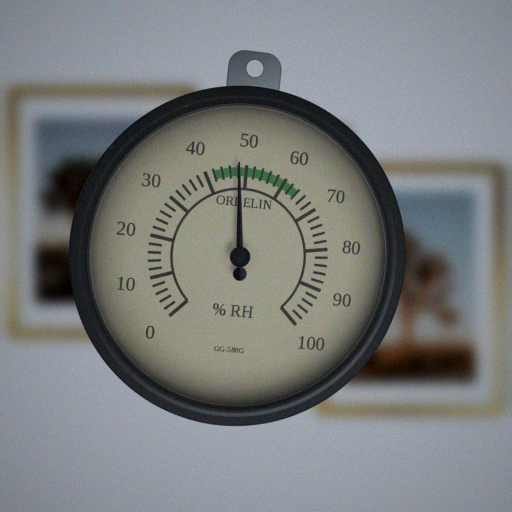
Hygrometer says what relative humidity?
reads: 48 %
